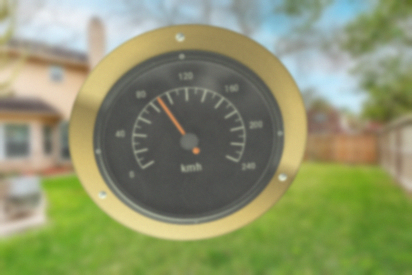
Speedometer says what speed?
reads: 90 km/h
